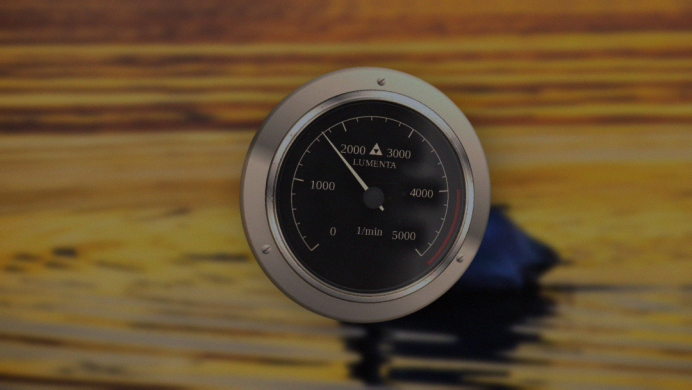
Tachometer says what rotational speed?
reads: 1700 rpm
